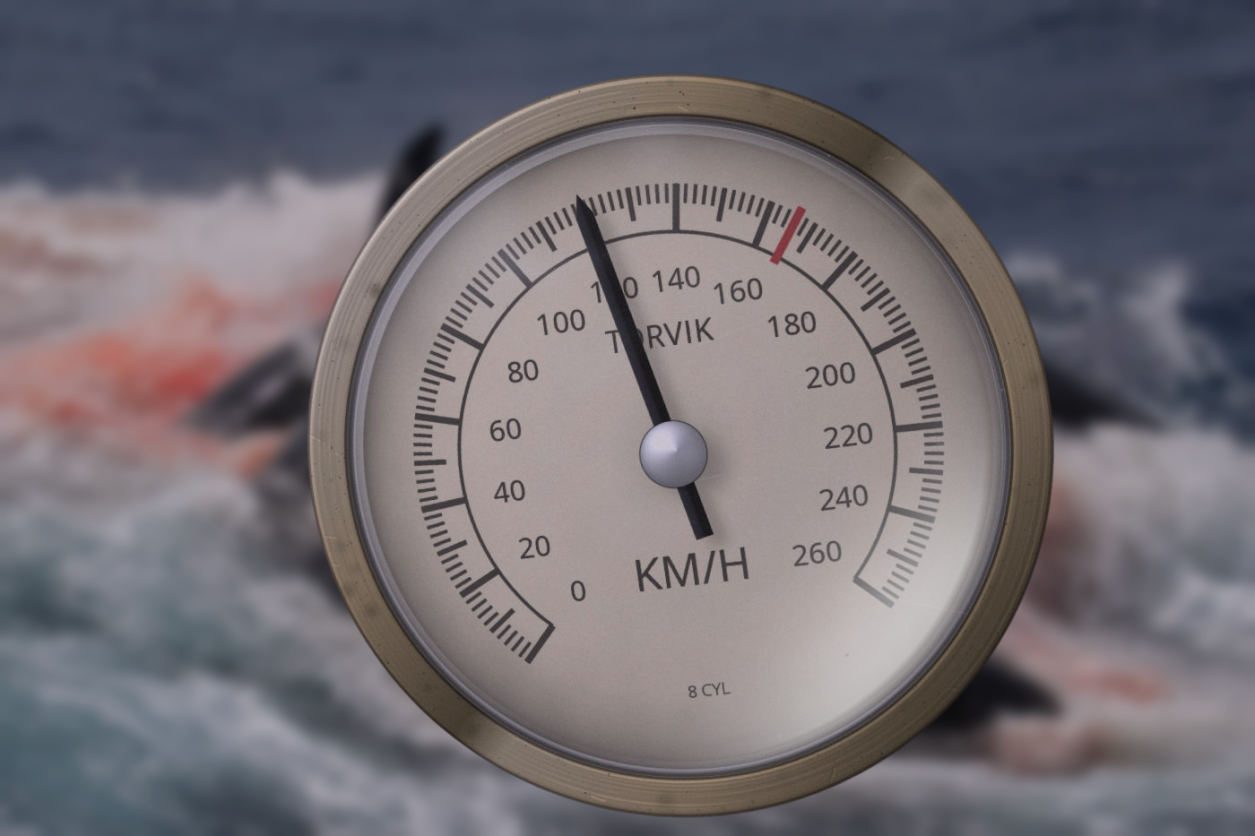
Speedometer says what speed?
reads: 120 km/h
